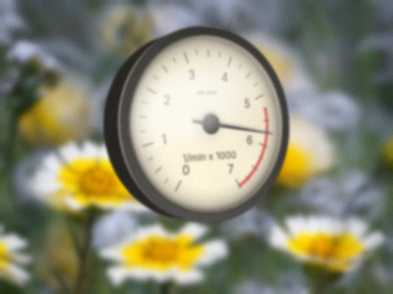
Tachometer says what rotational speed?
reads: 5750 rpm
